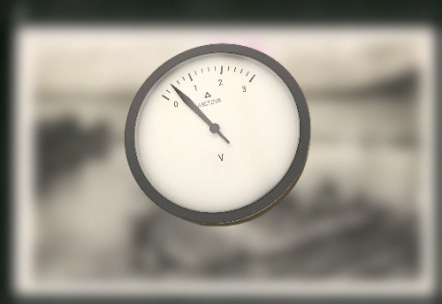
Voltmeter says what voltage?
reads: 0.4 V
